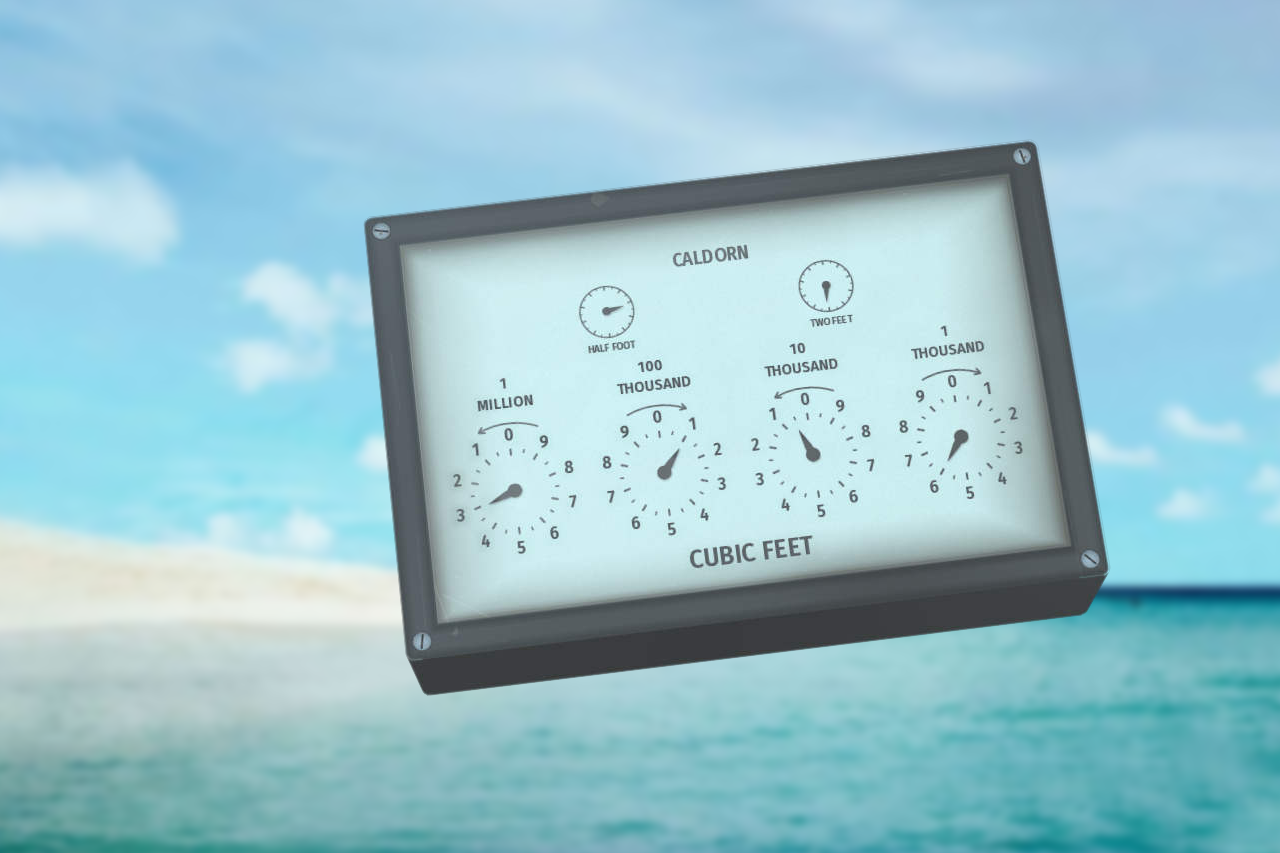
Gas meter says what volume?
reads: 310600 ft³
